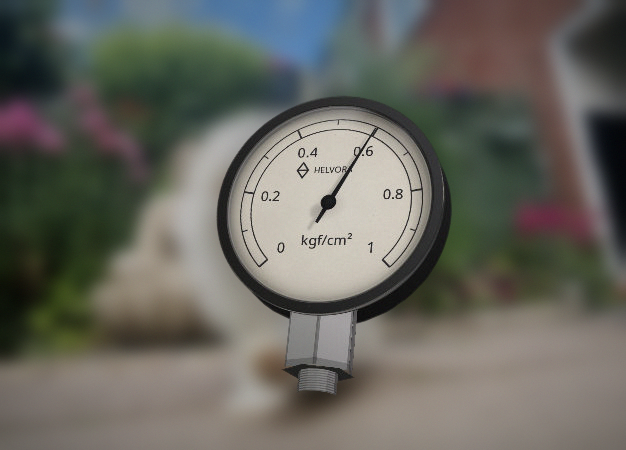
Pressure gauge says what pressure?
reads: 0.6 kg/cm²
